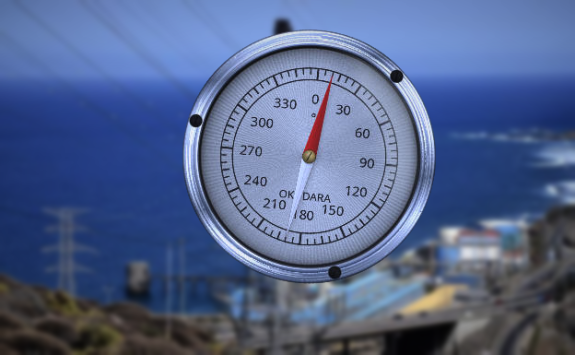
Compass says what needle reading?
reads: 10 °
